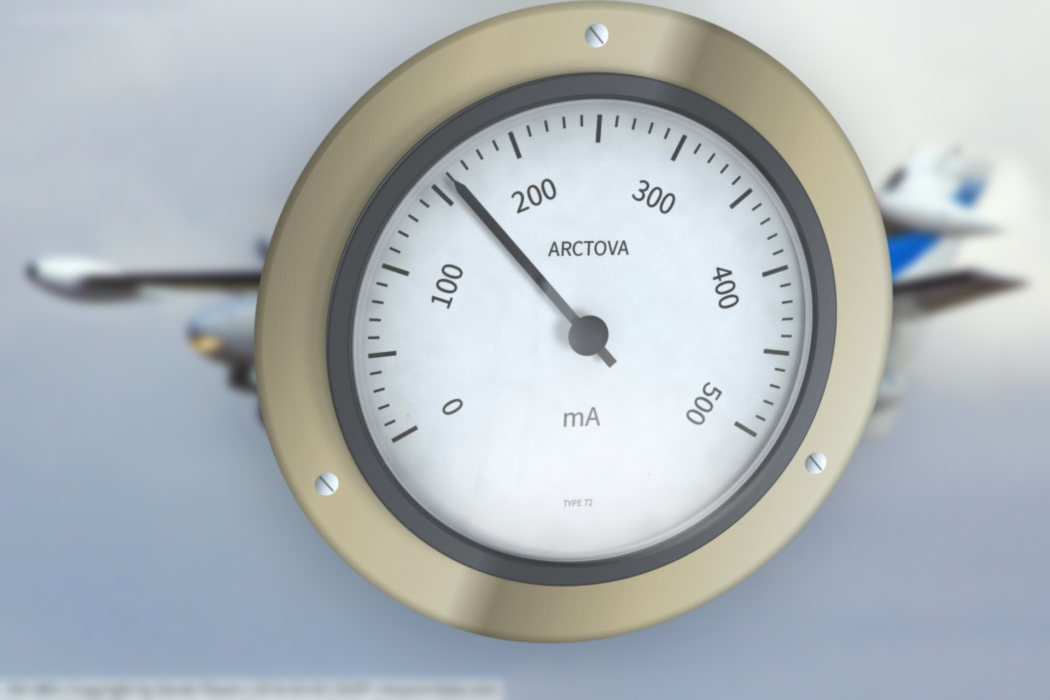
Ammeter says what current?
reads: 160 mA
